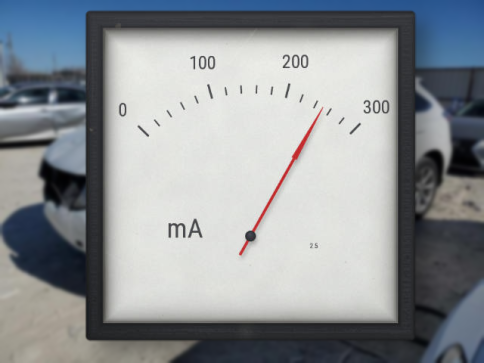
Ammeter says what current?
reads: 250 mA
